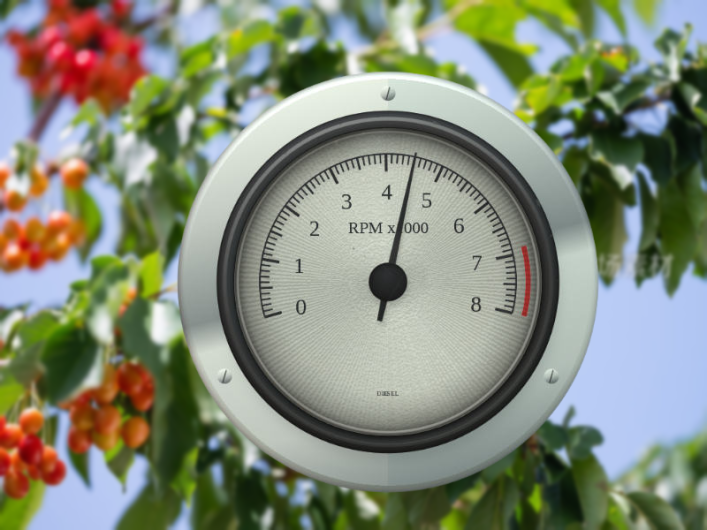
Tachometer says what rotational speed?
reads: 4500 rpm
